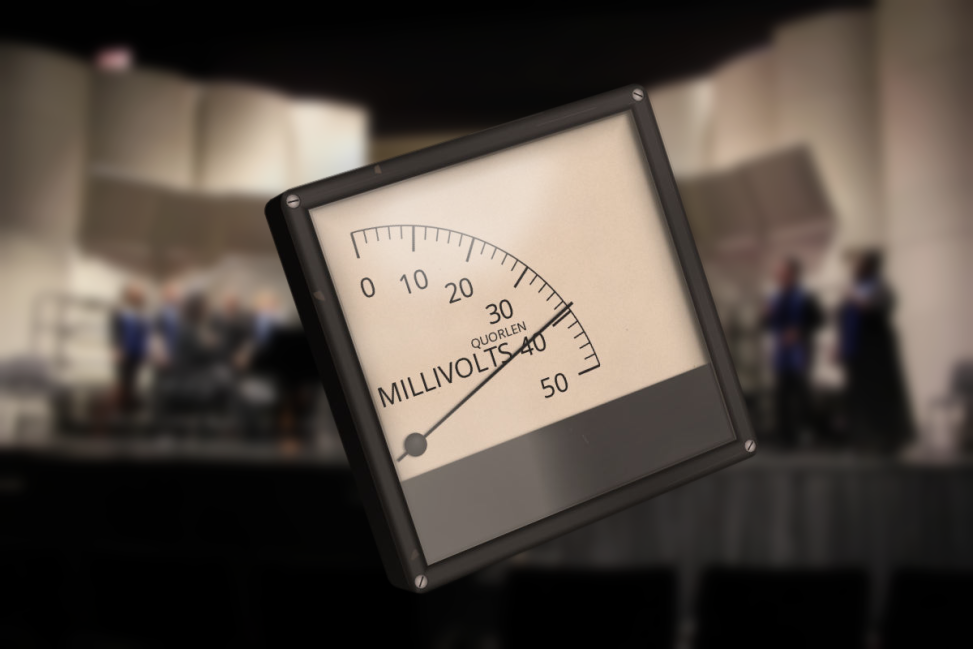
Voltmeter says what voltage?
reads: 39 mV
